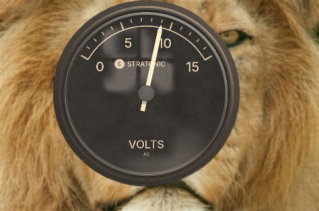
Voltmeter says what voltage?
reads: 9 V
